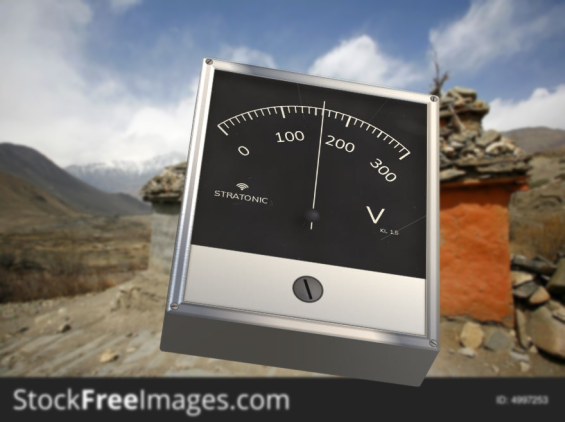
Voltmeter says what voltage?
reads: 160 V
